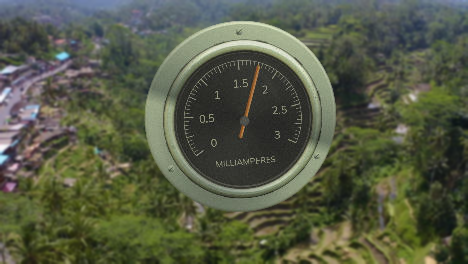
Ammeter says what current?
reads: 1.75 mA
